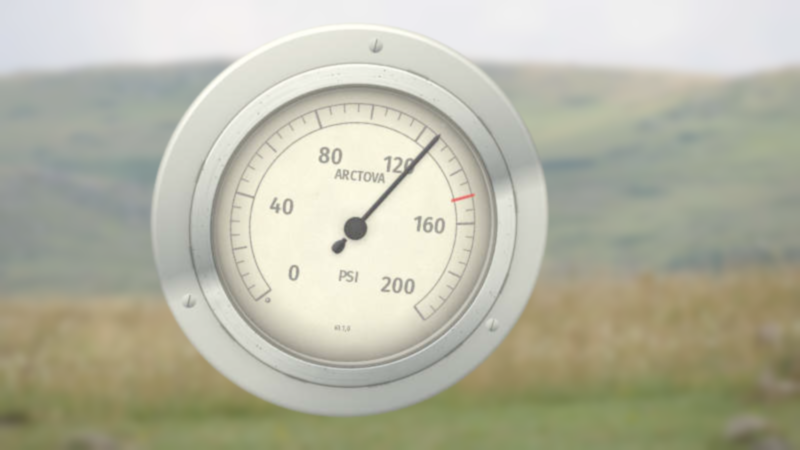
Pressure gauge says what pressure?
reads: 125 psi
